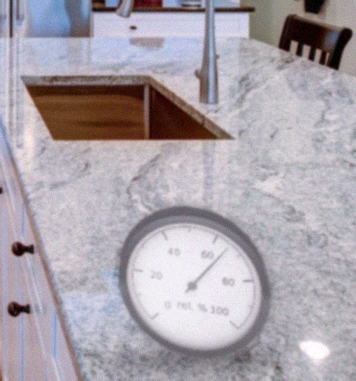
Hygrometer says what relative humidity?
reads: 65 %
